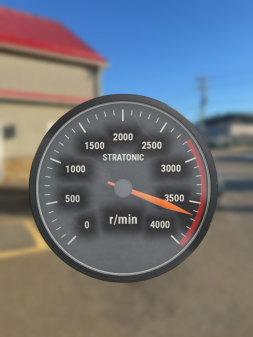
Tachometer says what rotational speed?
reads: 3650 rpm
